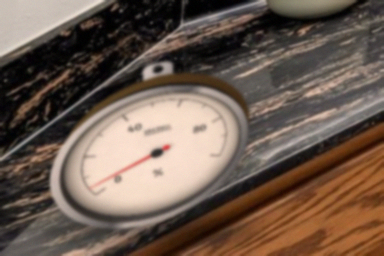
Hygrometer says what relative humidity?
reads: 5 %
